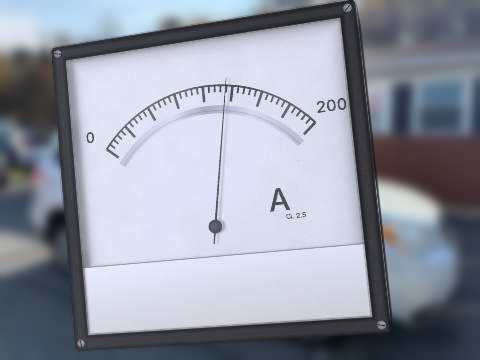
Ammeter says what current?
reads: 120 A
